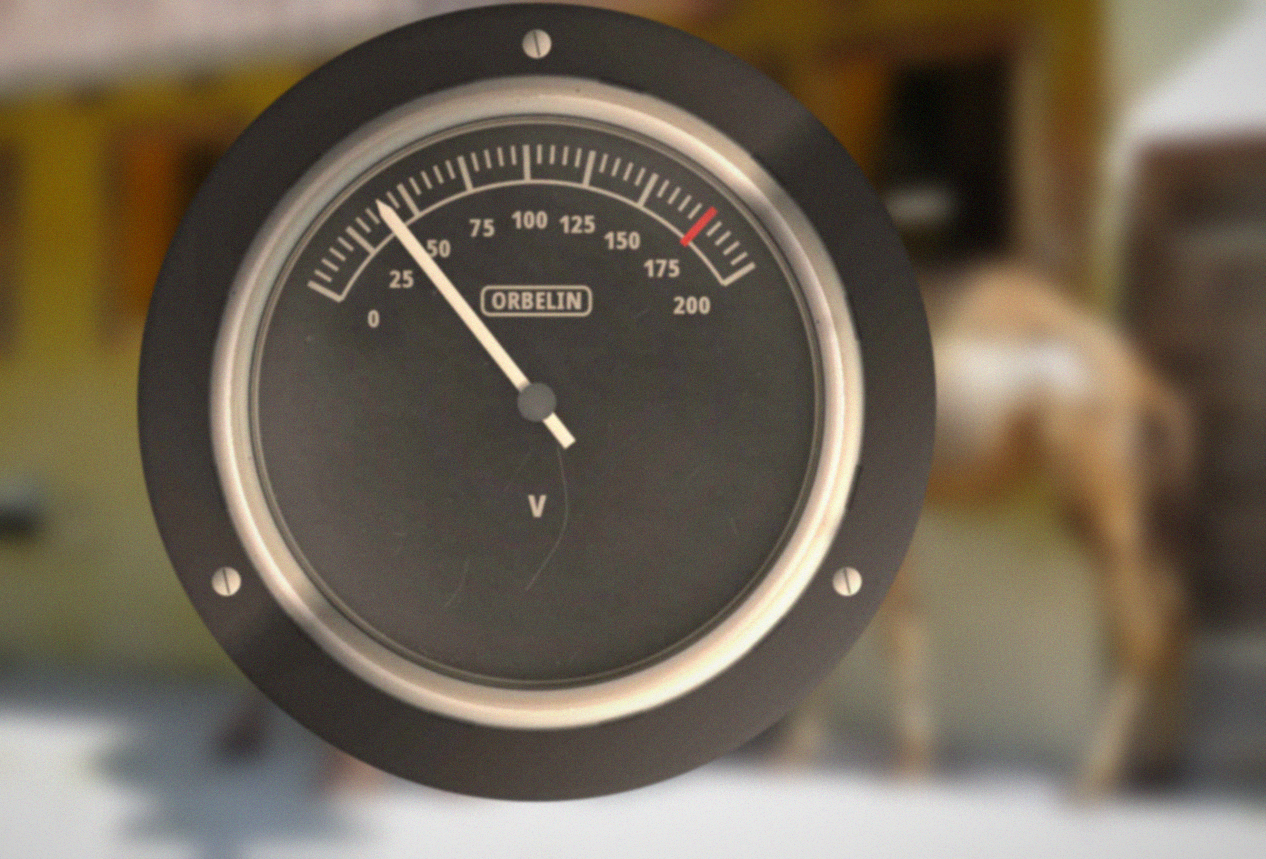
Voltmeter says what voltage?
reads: 40 V
